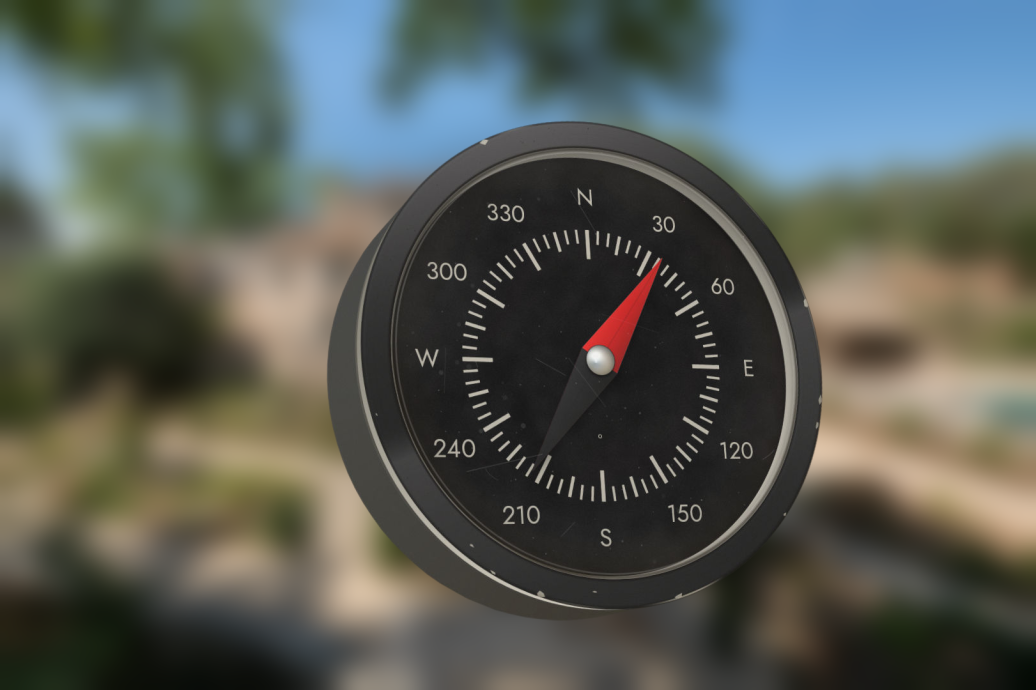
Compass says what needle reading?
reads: 35 °
